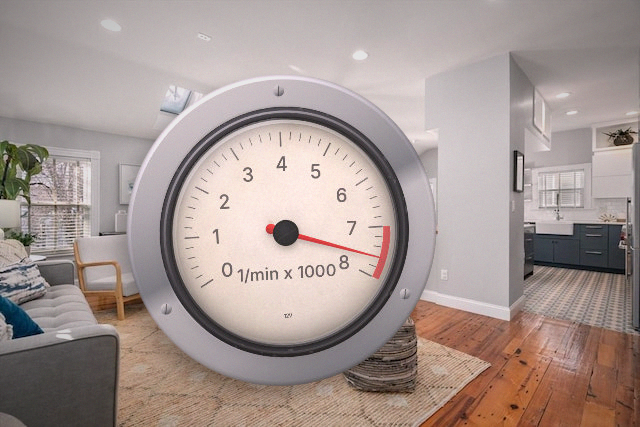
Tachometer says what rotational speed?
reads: 7600 rpm
